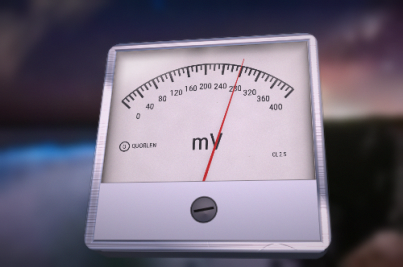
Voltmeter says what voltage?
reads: 280 mV
